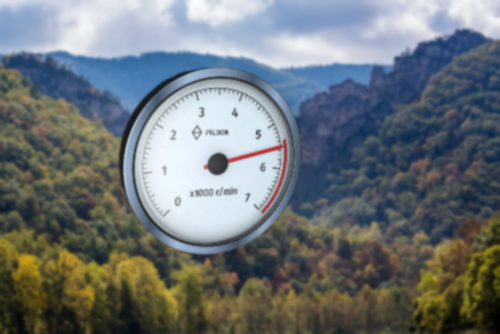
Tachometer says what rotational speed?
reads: 5500 rpm
